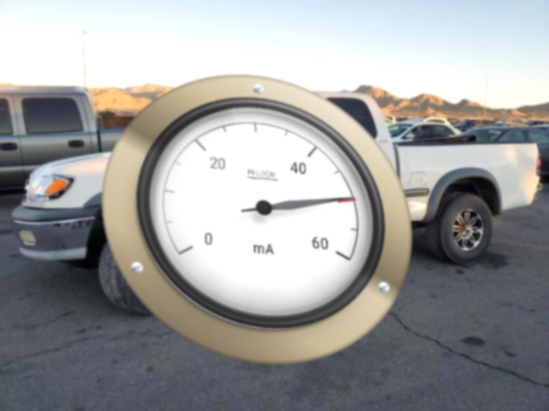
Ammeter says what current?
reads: 50 mA
